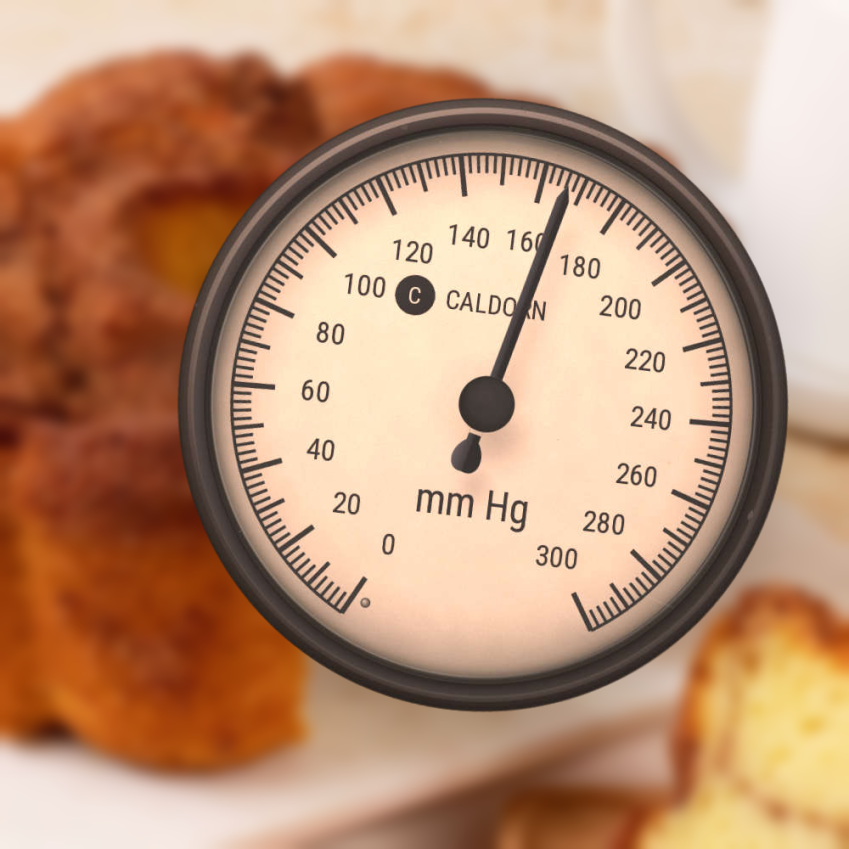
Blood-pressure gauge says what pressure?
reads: 166 mmHg
